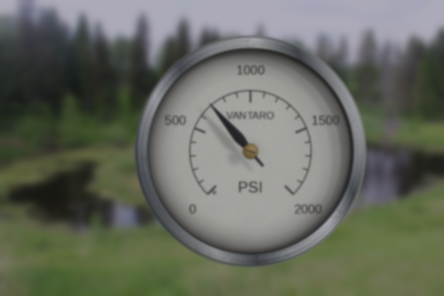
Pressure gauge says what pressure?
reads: 700 psi
